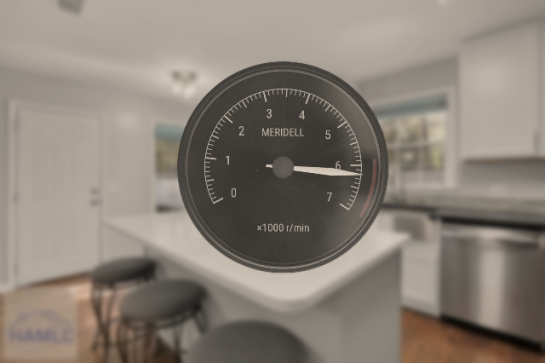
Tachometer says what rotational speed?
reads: 6200 rpm
